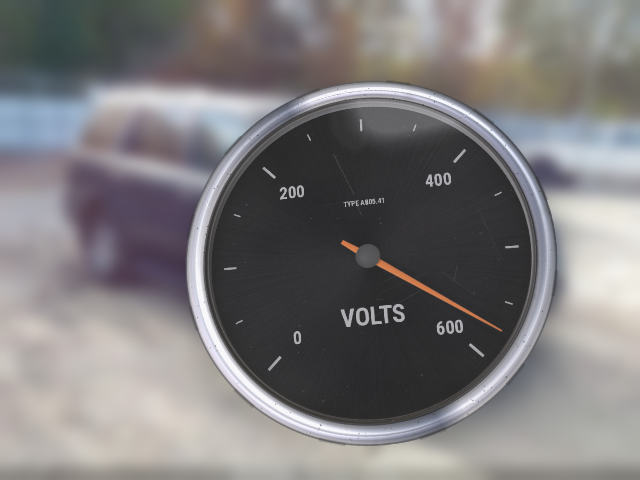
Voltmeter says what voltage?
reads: 575 V
